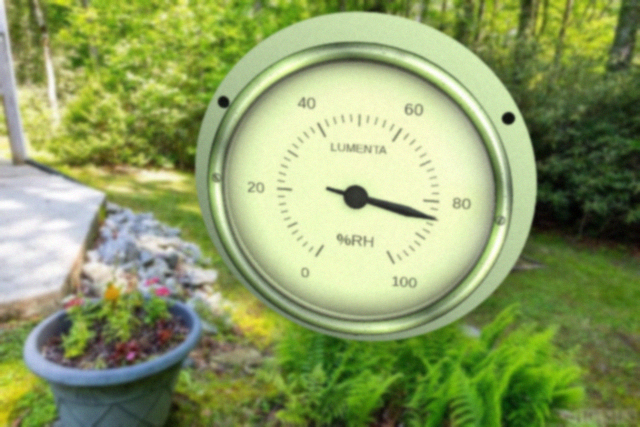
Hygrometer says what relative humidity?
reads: 84 %
